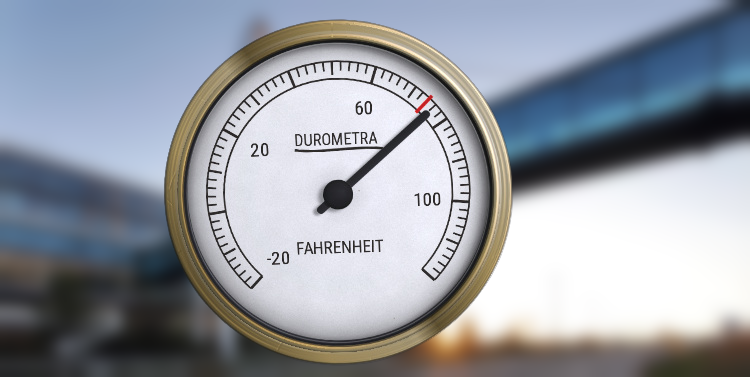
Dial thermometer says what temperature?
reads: 76 °F
